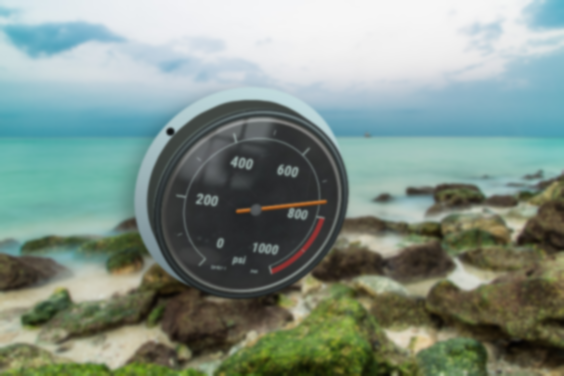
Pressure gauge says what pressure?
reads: 750 psi
